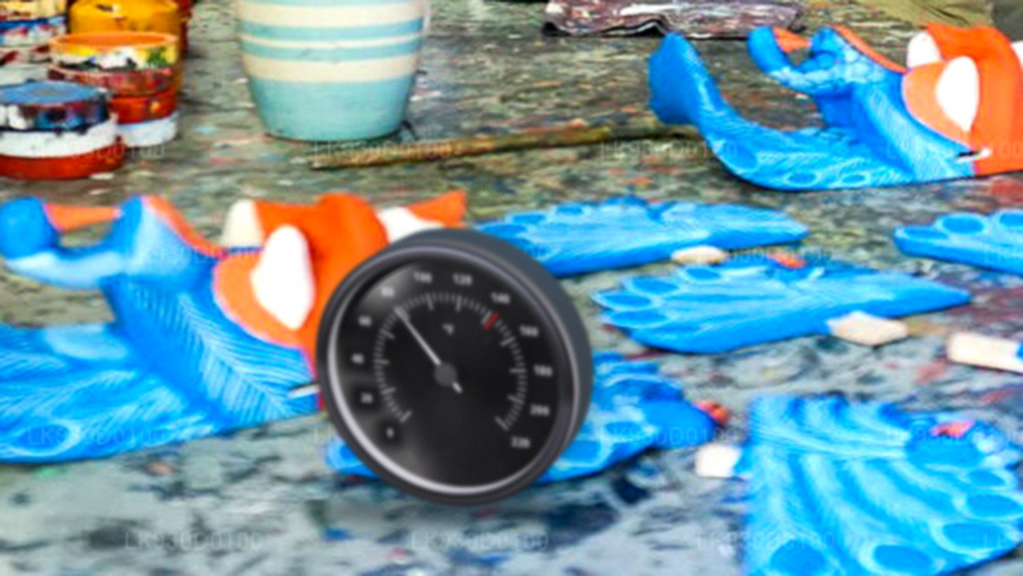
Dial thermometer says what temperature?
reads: 80 °F
